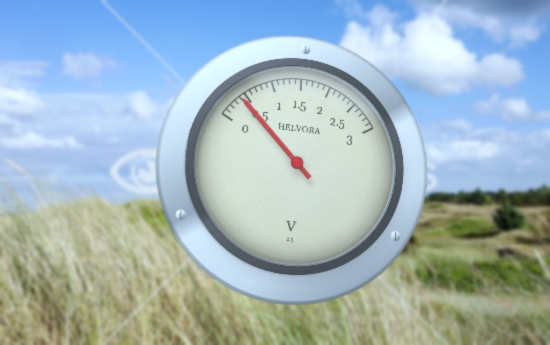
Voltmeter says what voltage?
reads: 0.4 V
